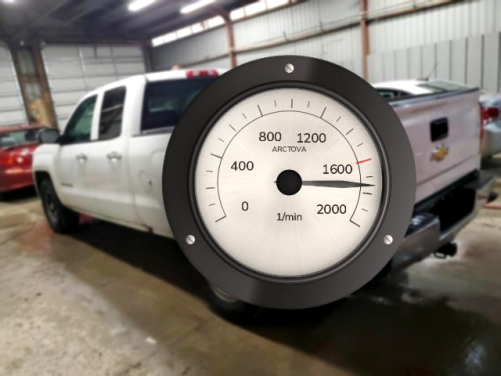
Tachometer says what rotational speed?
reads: 1750 rpm
